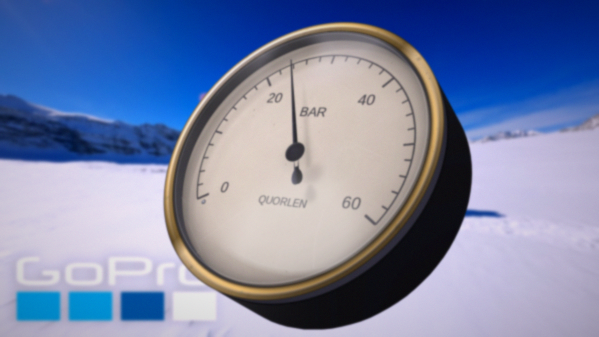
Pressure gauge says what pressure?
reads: 24 bar
